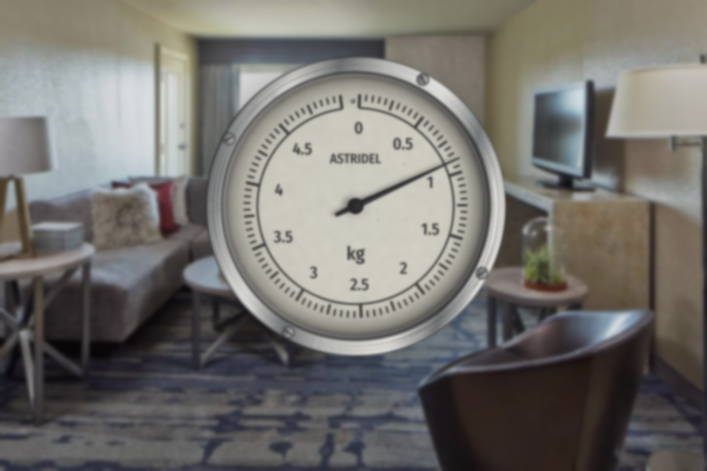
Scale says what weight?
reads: 0.9 kg
